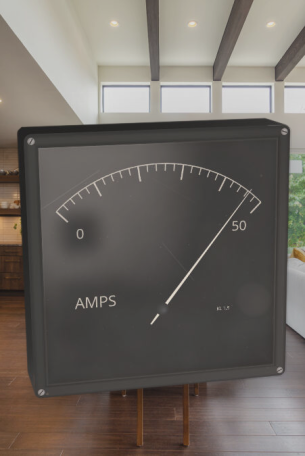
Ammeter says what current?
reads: 46 A
